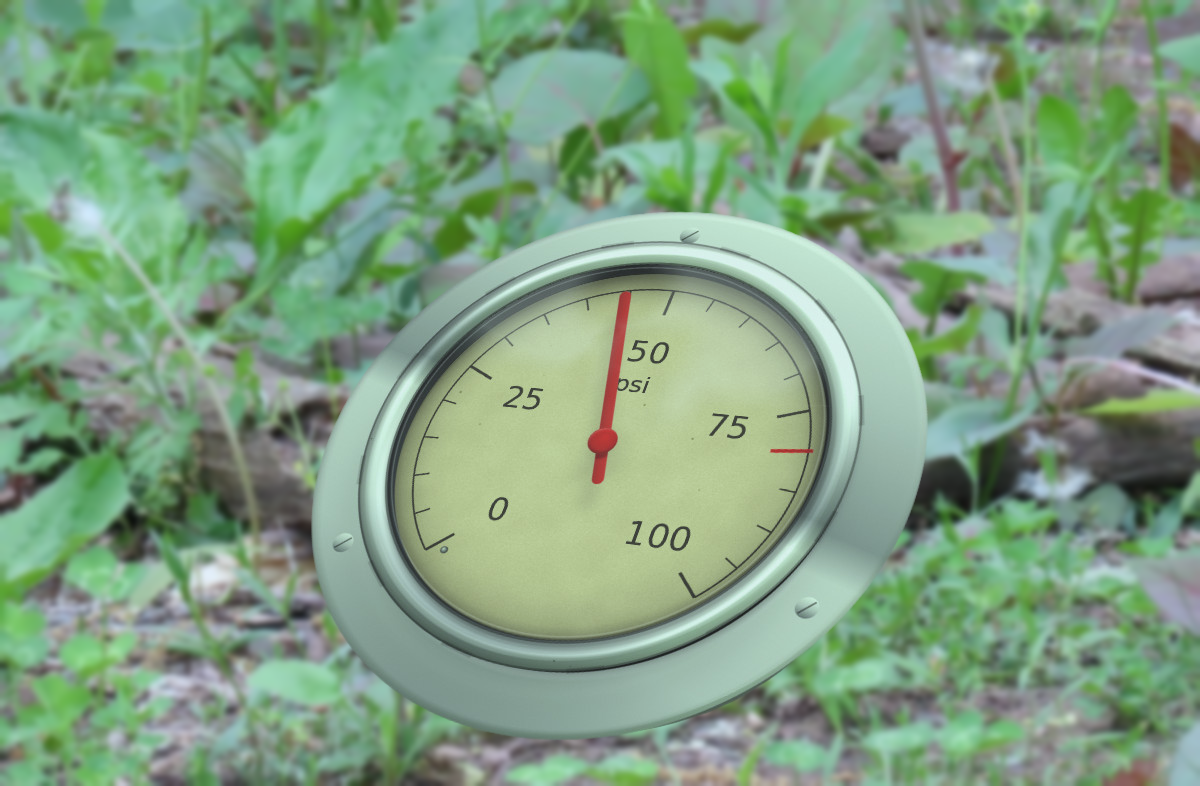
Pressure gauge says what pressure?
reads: 45 psi
